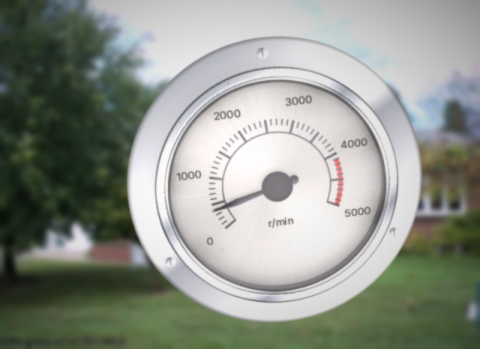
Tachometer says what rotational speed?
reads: 400 rpm
